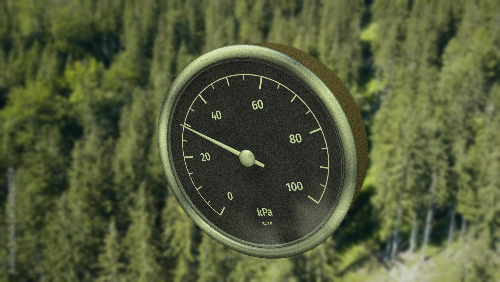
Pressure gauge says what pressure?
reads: 30 kPa
